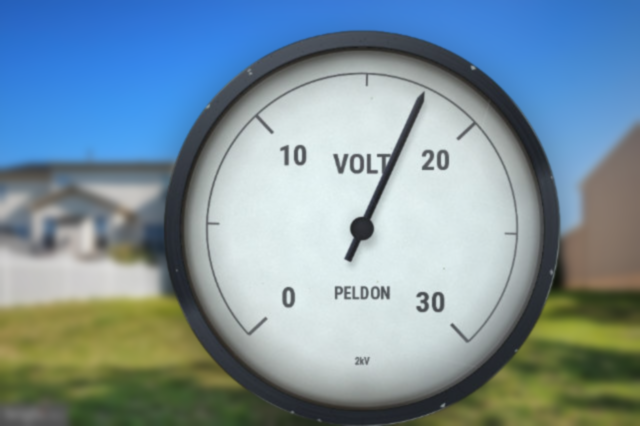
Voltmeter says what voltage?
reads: 17.5 V
